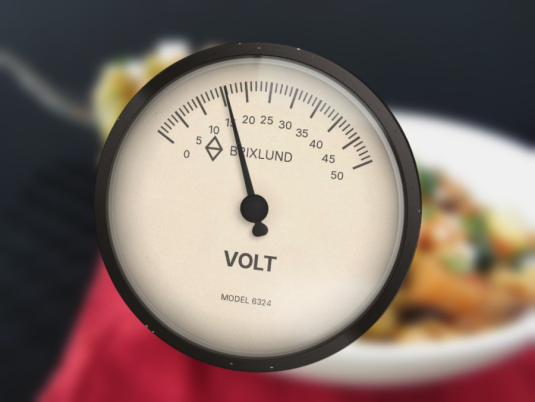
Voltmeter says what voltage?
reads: 16 V
